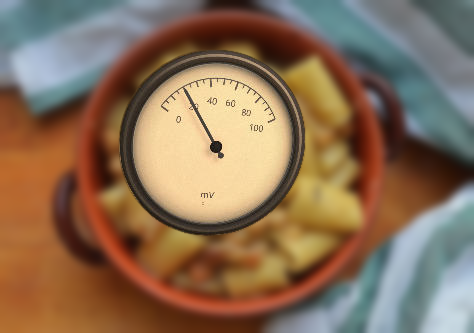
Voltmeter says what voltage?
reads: 20 mV
